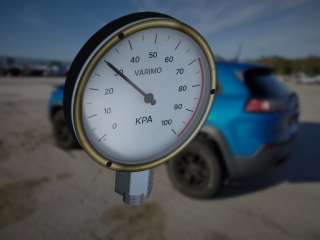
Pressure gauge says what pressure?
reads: 30 kPa
